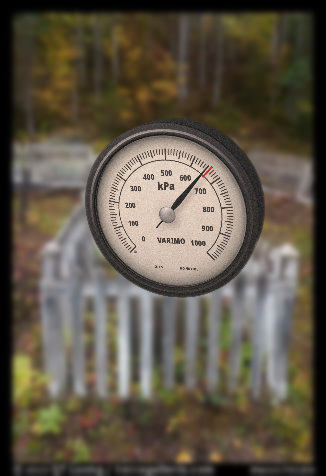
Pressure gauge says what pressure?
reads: 650 kPa
